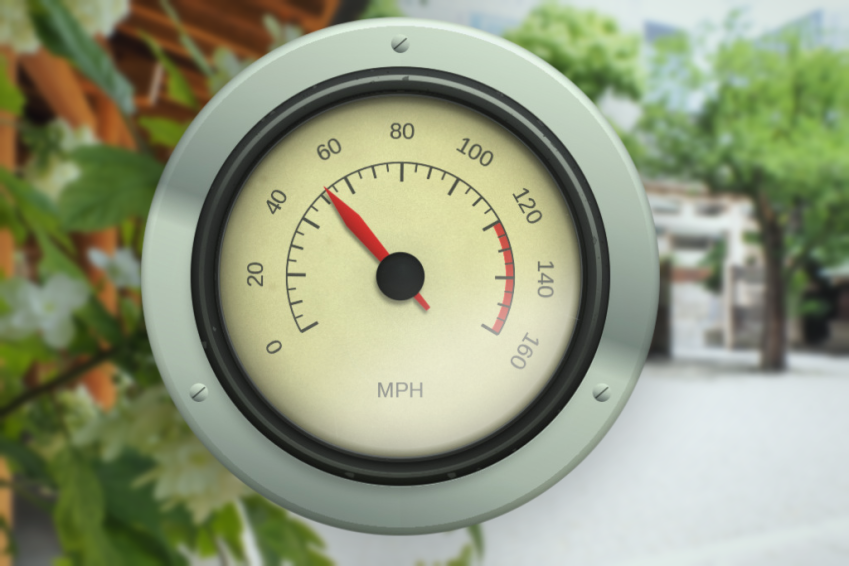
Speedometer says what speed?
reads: 52.5 mph
